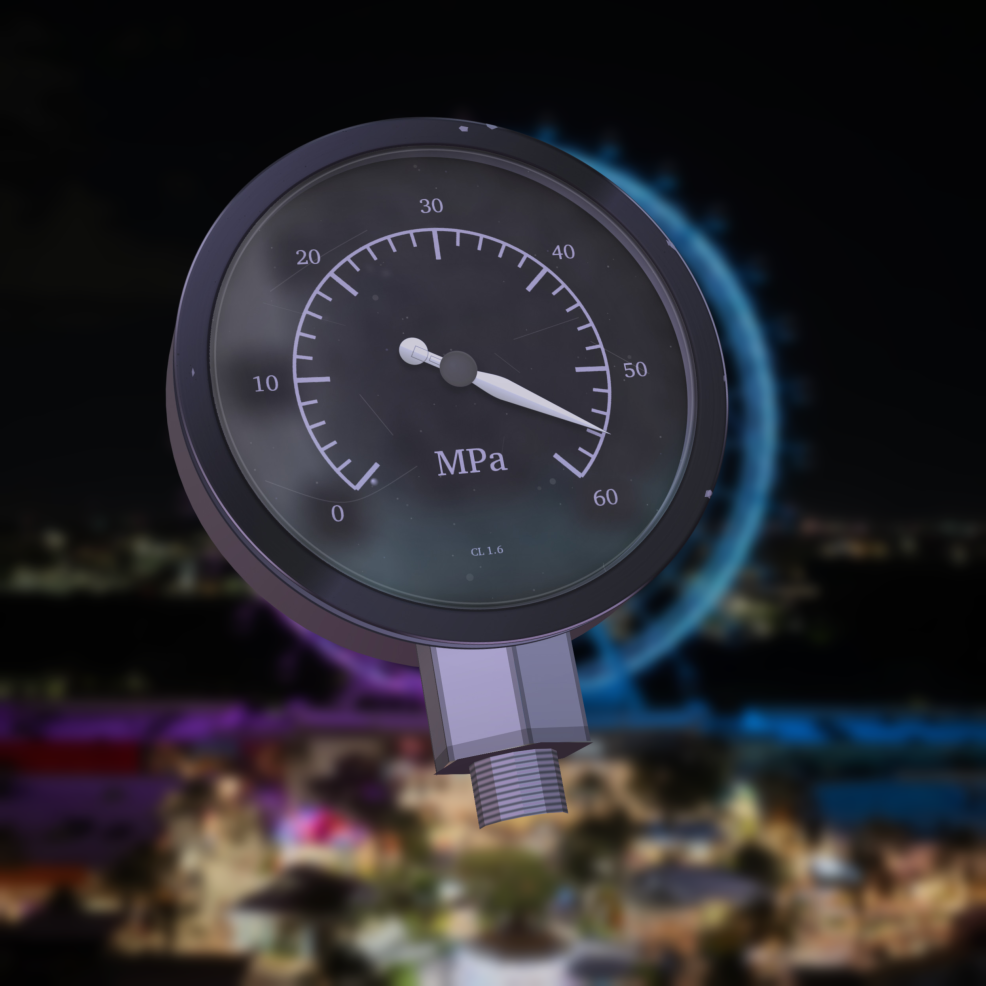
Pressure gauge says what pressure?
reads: 56 MPa
